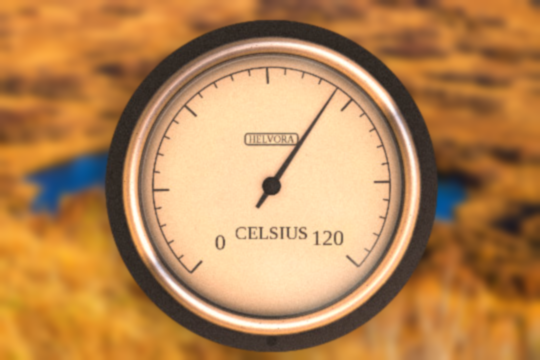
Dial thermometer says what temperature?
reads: 76 °C
